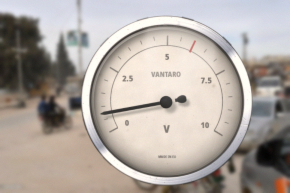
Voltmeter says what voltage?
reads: 0.75 V
